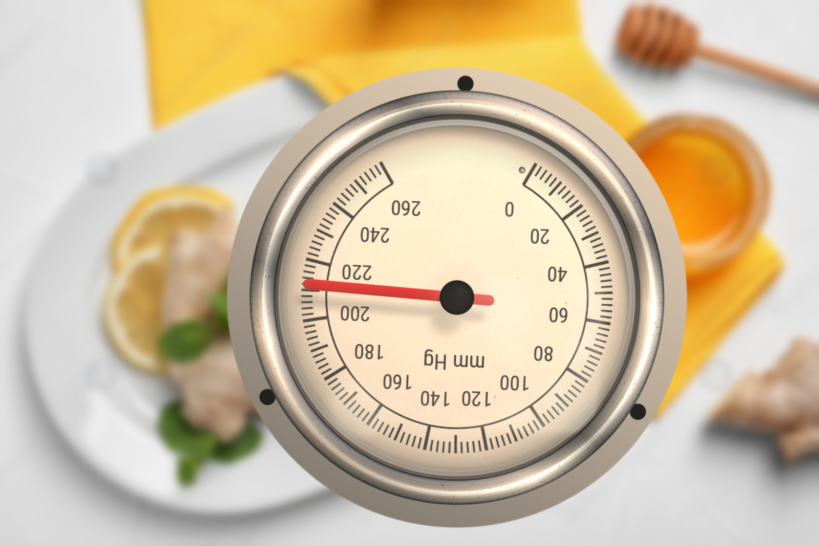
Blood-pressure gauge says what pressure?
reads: 212 mmHg
